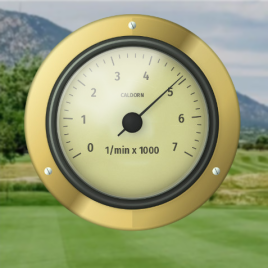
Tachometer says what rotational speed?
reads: 4900 rpm
